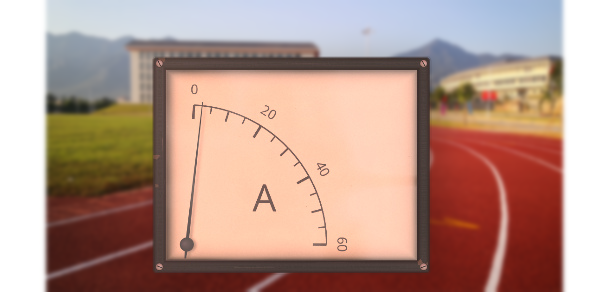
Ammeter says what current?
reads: 2.5 A
